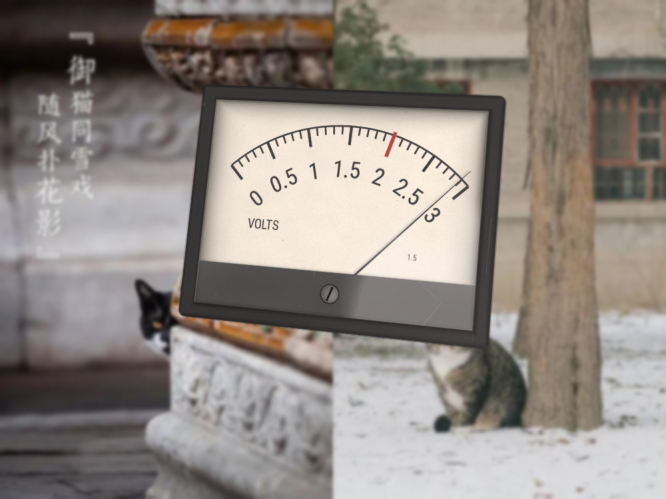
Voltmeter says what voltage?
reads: 2.9 V
